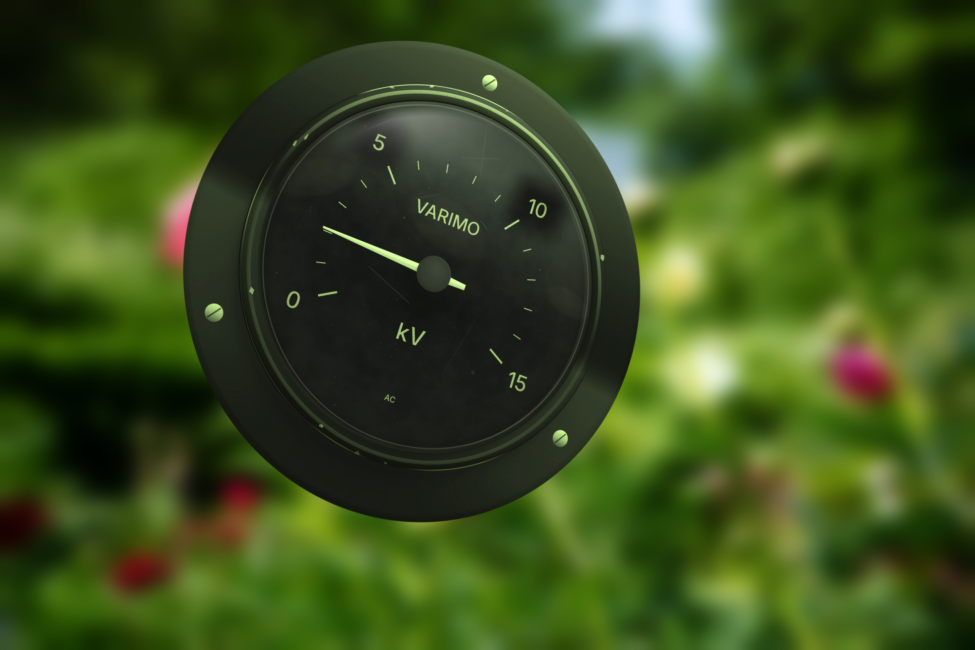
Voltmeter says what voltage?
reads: 2 kV
